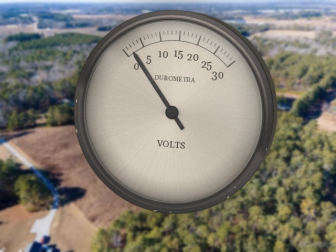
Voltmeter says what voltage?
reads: 2 V
